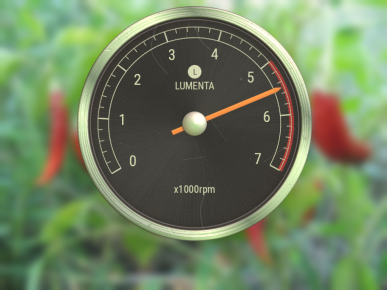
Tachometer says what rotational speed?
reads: 5500 rpm
